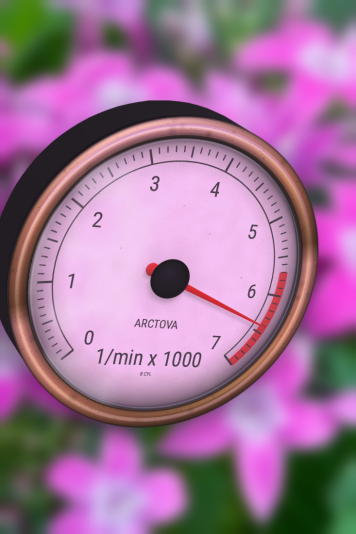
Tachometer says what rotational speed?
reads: 6400 rpm
